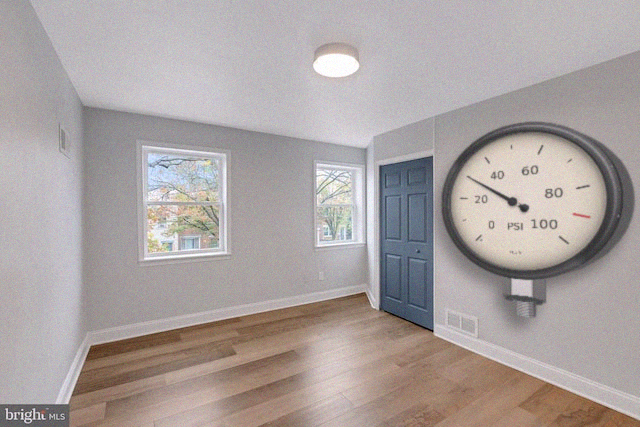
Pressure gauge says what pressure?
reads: 30 psi
